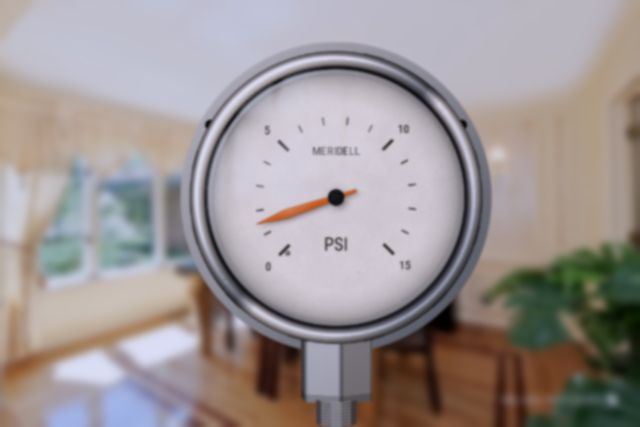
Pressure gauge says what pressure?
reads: 1.5 psi
